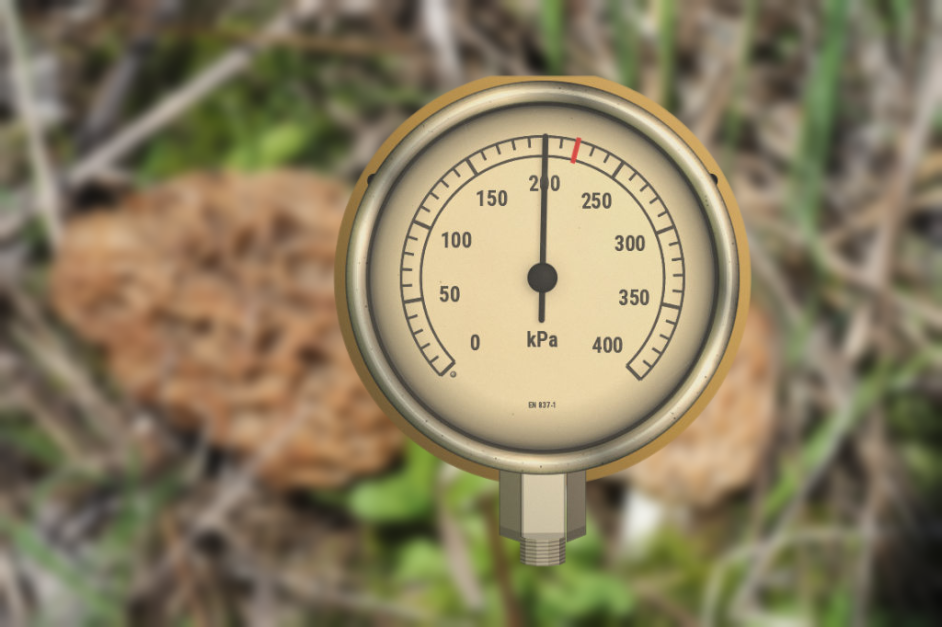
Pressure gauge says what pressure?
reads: 200 kPa
